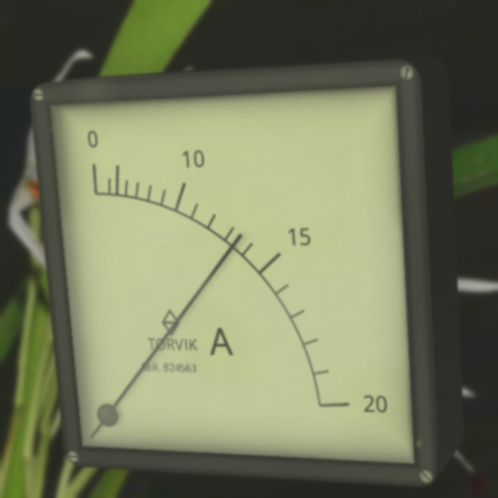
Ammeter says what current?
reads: 13.5 A
